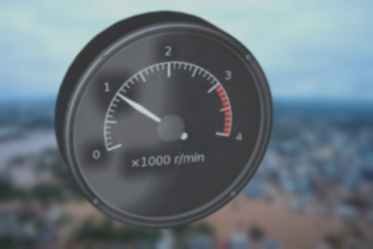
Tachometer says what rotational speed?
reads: 1000 rpm
